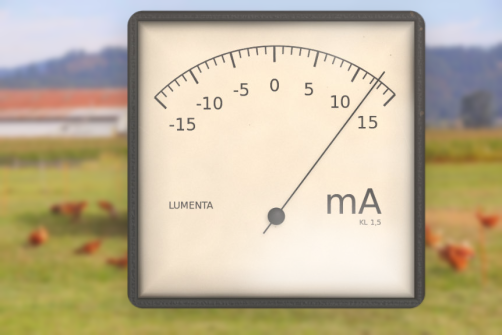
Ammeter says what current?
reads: 12.5 mA
